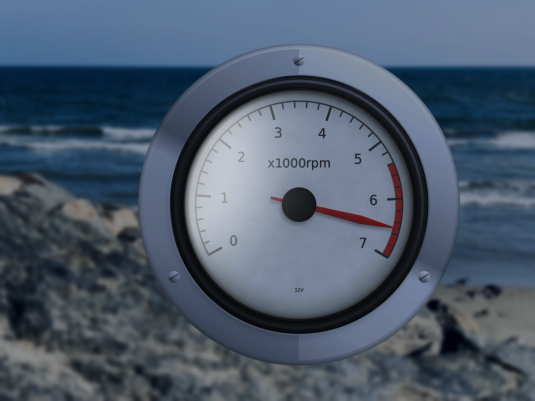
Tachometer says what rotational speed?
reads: 6500 rpm
